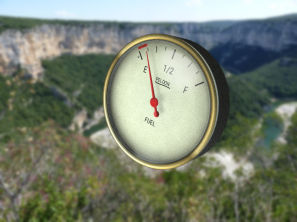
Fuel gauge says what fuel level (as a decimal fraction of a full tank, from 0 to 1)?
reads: 0.125
